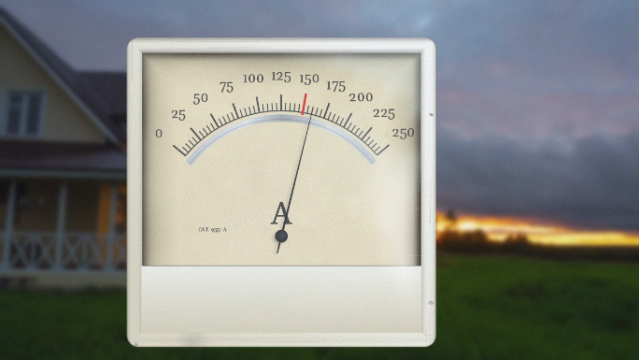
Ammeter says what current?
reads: 160 A
